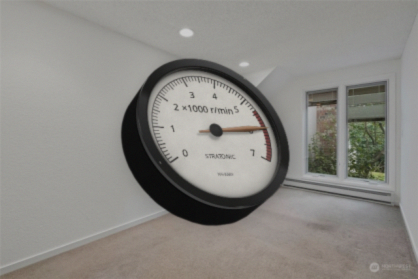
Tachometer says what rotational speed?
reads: 6000 rpm
